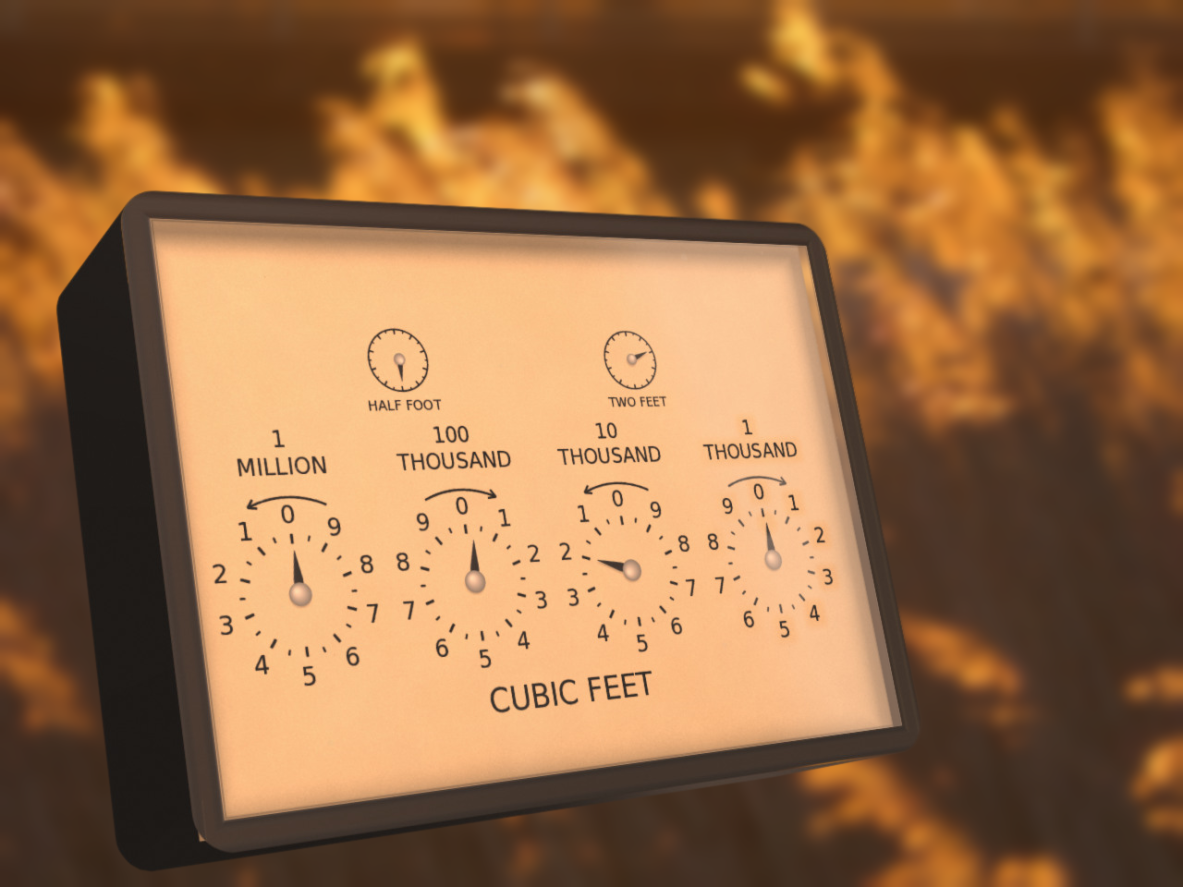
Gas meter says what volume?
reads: 2000 ft³
